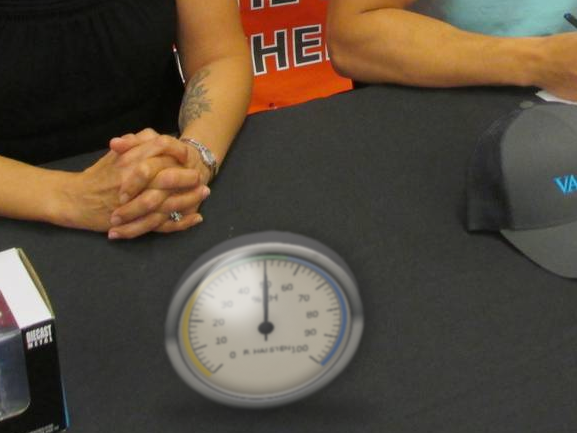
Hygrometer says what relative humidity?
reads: 50 %
